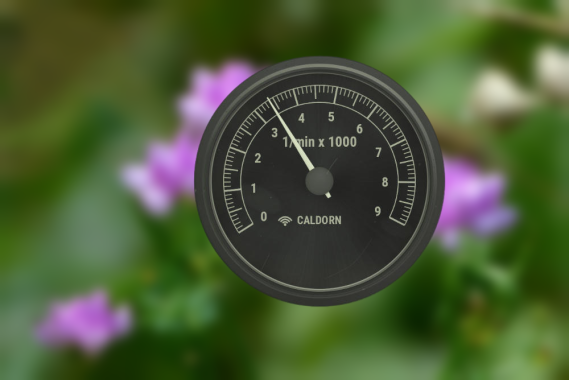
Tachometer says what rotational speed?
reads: 3400 rpm
